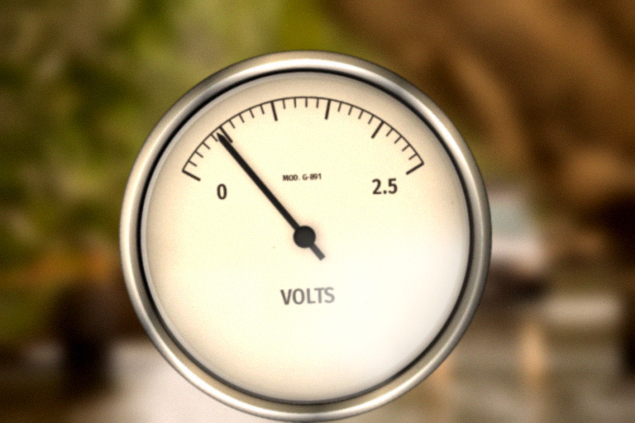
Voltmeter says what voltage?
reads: 0.45 V
